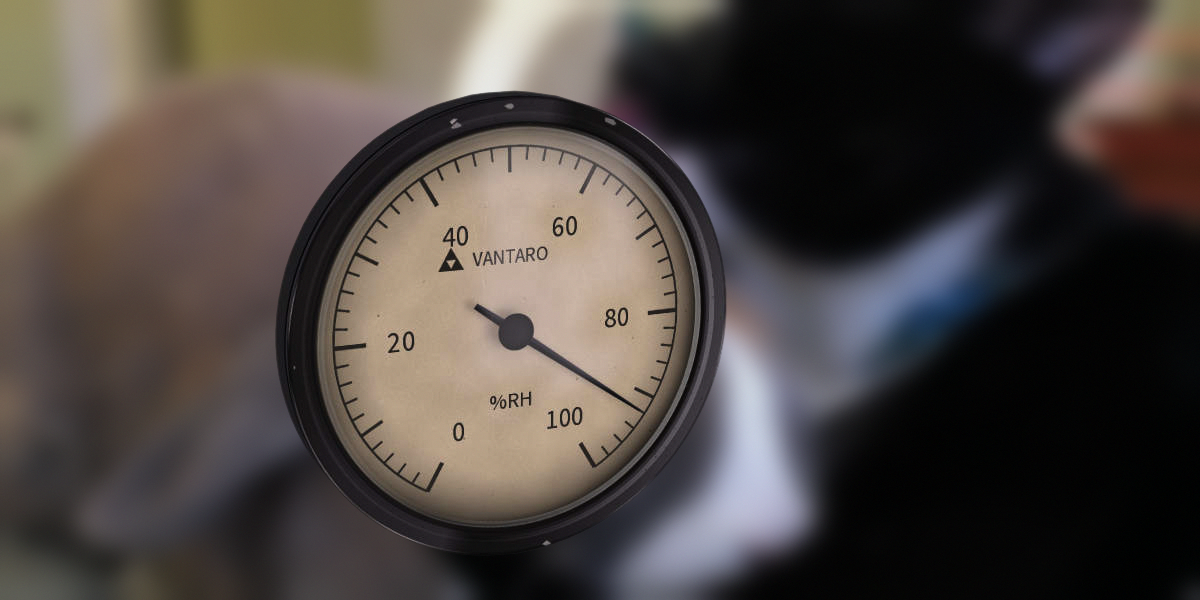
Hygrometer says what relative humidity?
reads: 92 %
